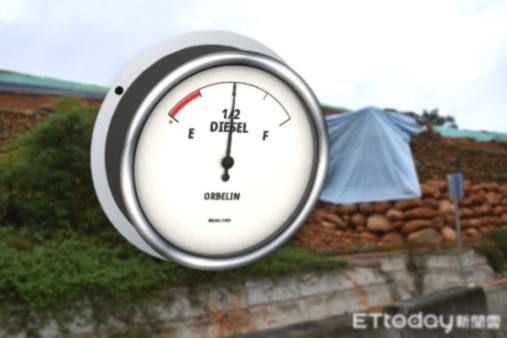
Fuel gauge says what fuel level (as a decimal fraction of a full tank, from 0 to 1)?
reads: 0.5
